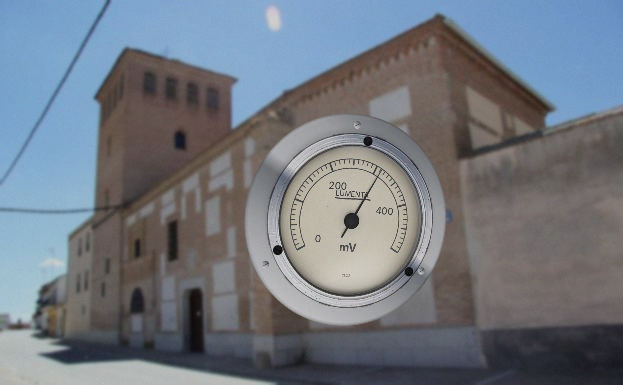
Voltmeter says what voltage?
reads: 310 mV
